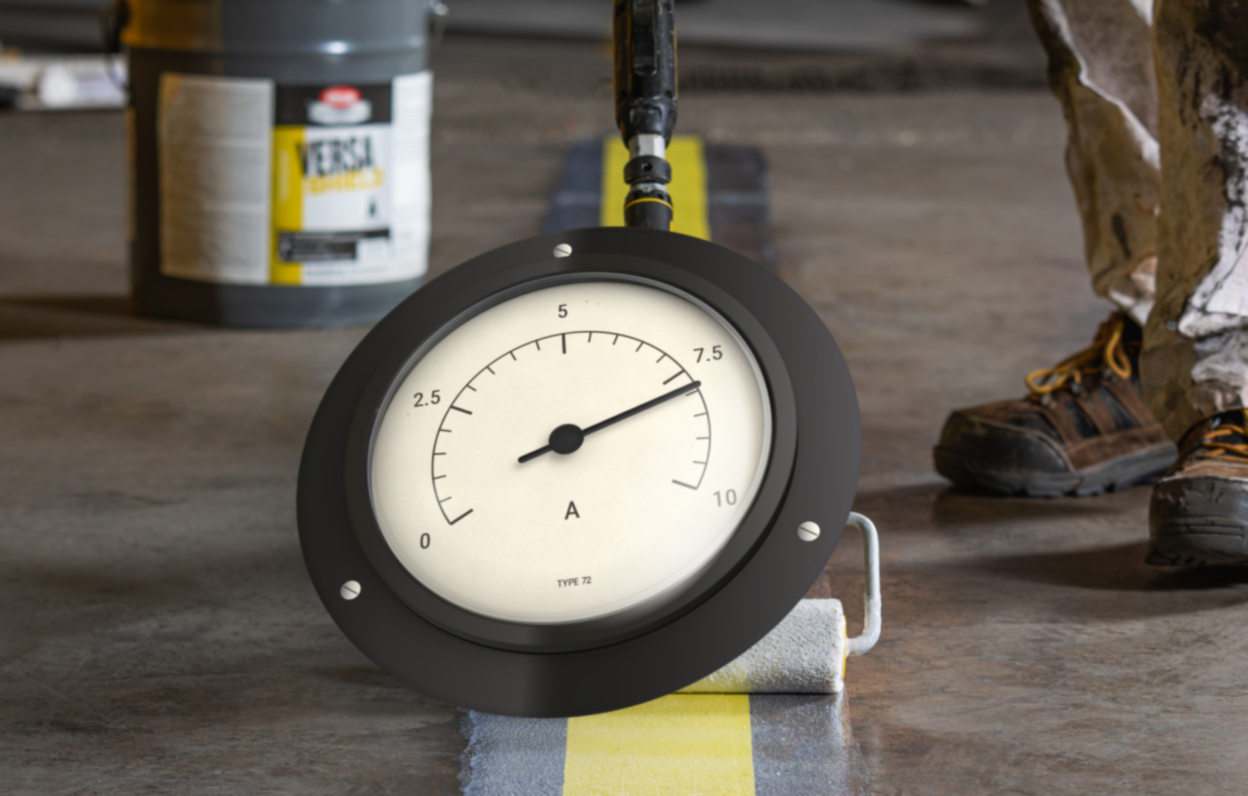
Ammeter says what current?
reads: 8 A
